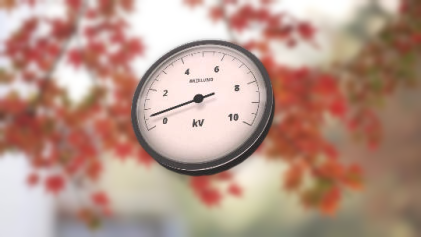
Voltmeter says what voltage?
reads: 0.5 kV
